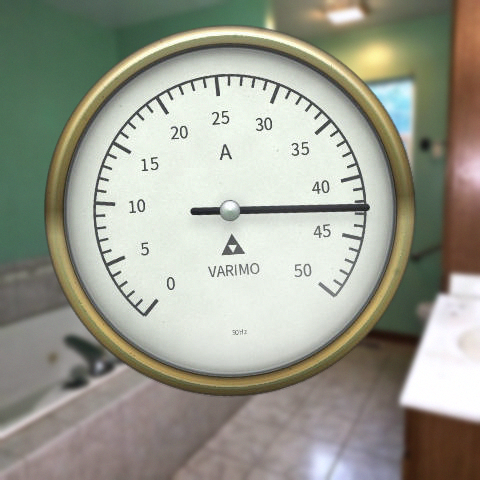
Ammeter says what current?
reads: 42.5 A
